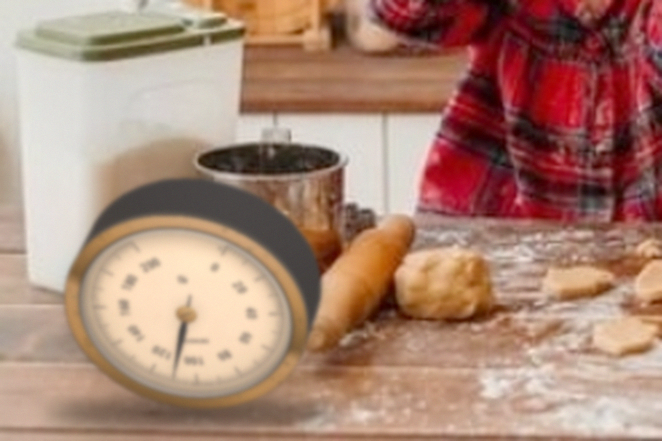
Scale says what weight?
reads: 110 lb
